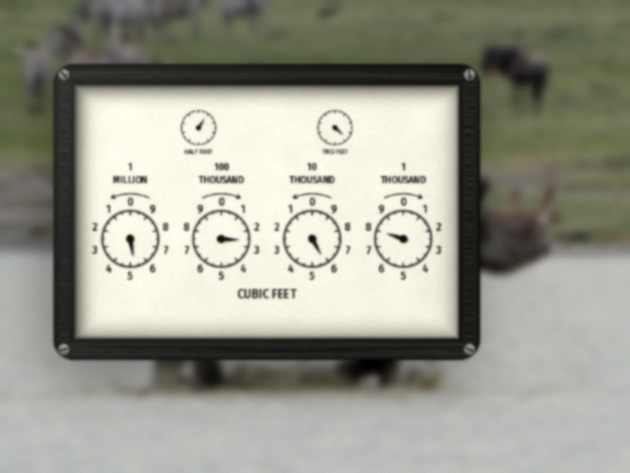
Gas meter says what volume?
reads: 525800 ft³
